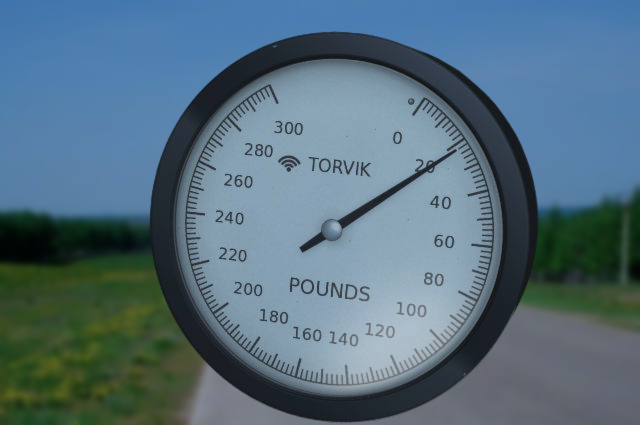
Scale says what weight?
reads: 22 lb
